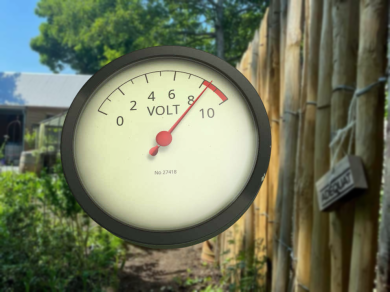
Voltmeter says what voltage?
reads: 8.5 V
